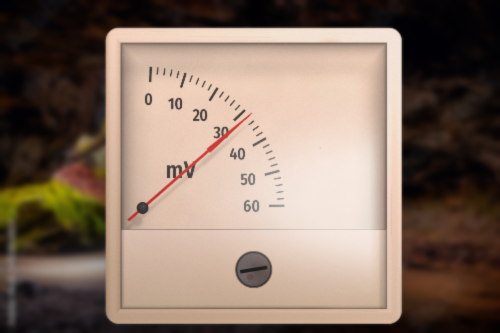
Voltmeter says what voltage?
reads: 32 mV
